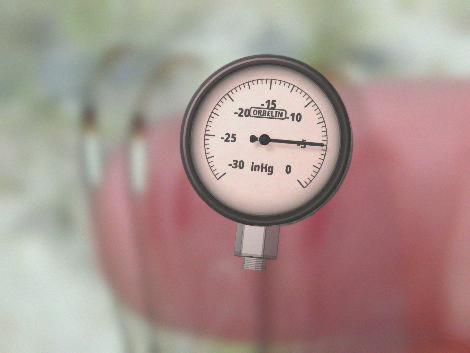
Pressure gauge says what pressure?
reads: -5 inHg
